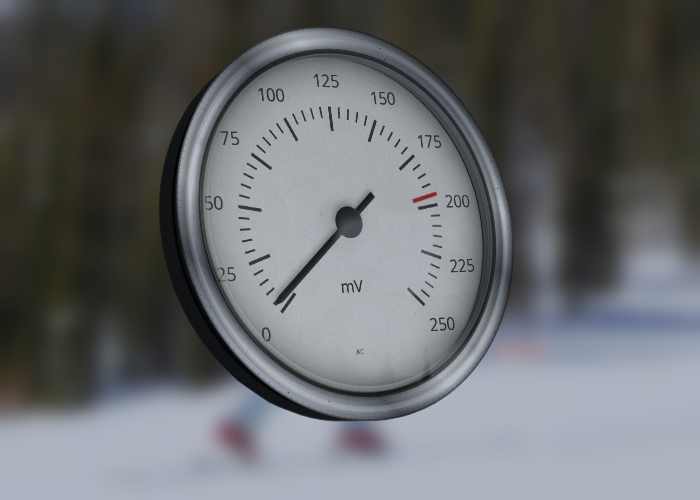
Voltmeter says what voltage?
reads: 5 mV
